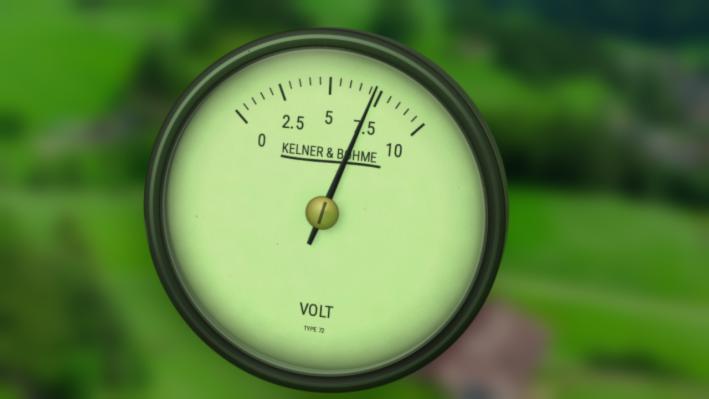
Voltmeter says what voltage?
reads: 7.25 V
